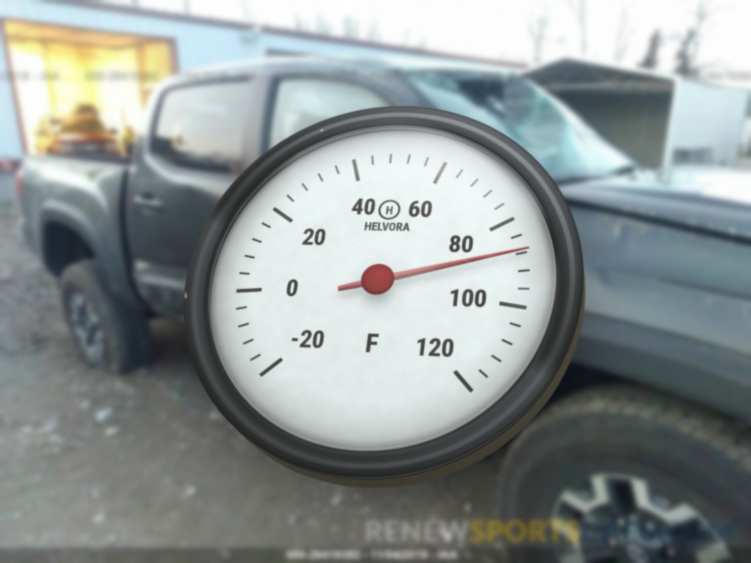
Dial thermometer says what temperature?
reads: 88 °F
